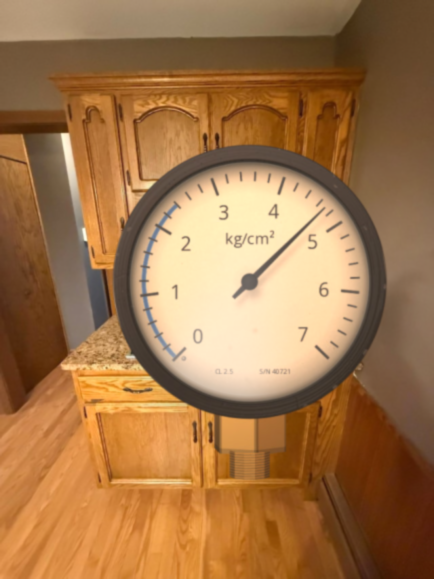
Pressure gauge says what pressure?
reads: 4.7 kg/cm²
